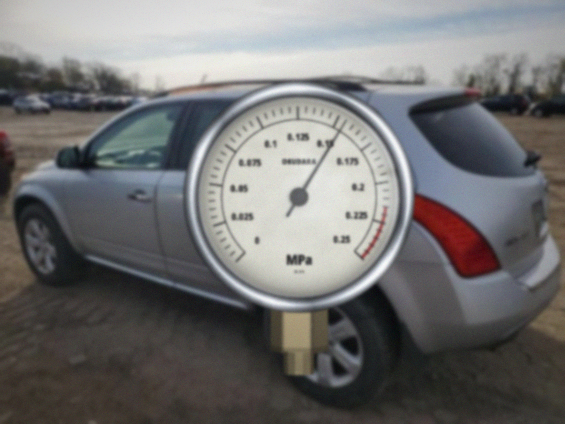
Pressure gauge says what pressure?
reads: 0.155 MPa
